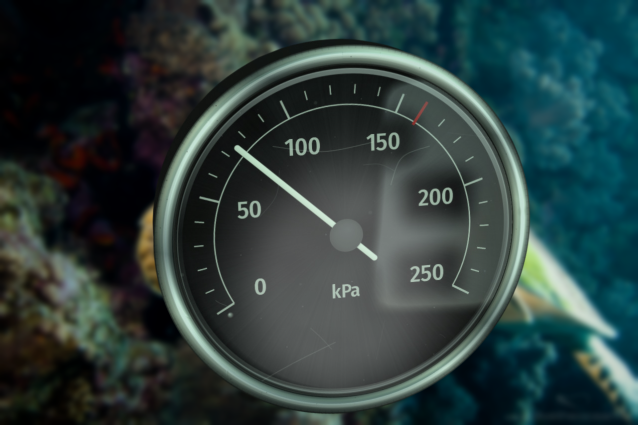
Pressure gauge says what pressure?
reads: 75 kPa
